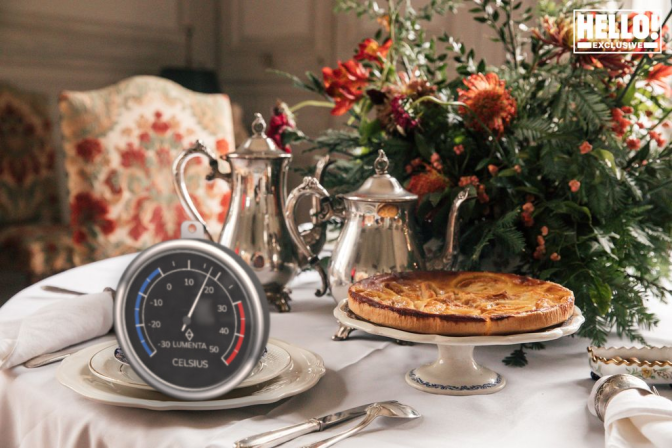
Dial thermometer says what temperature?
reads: 17.5 °C
